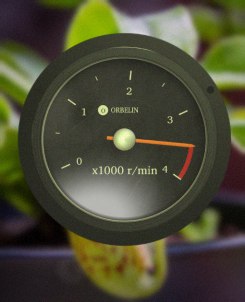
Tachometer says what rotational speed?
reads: 3500 rpm
